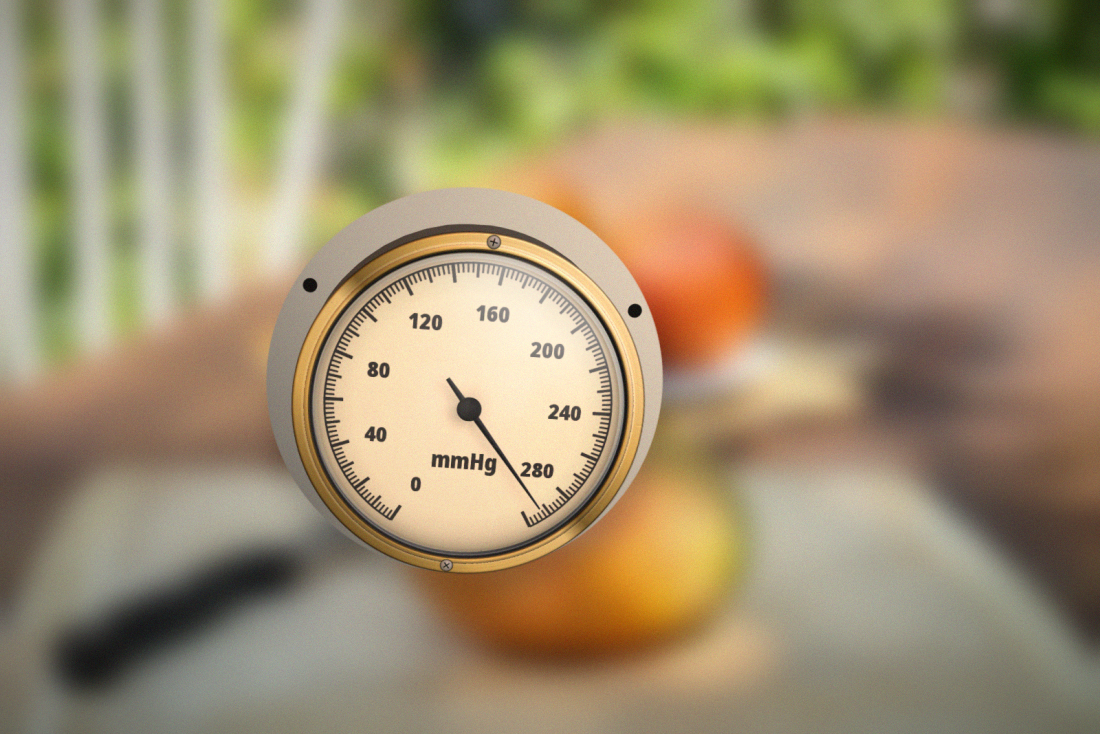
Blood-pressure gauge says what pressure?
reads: 292 mmHg
